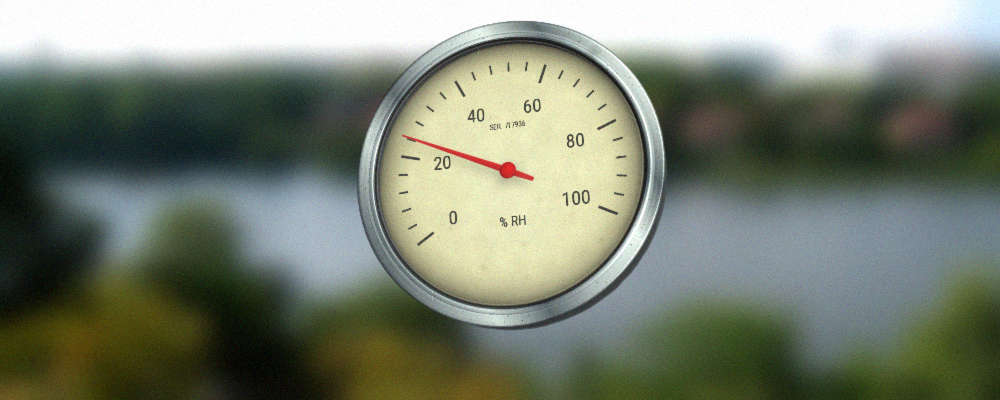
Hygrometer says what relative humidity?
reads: 24 %
